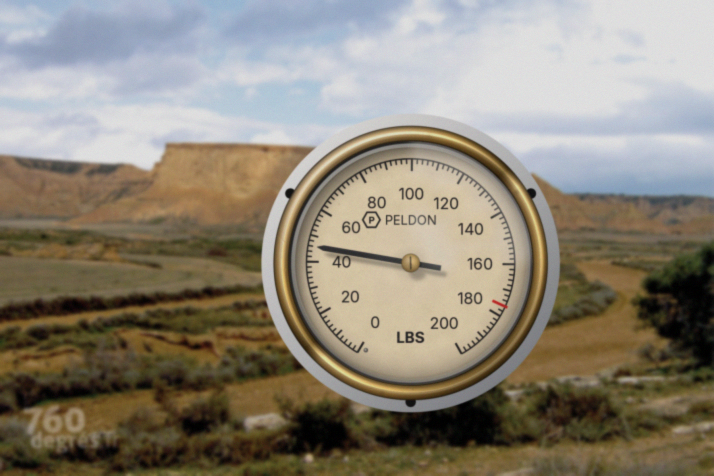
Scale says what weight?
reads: 46 lb
